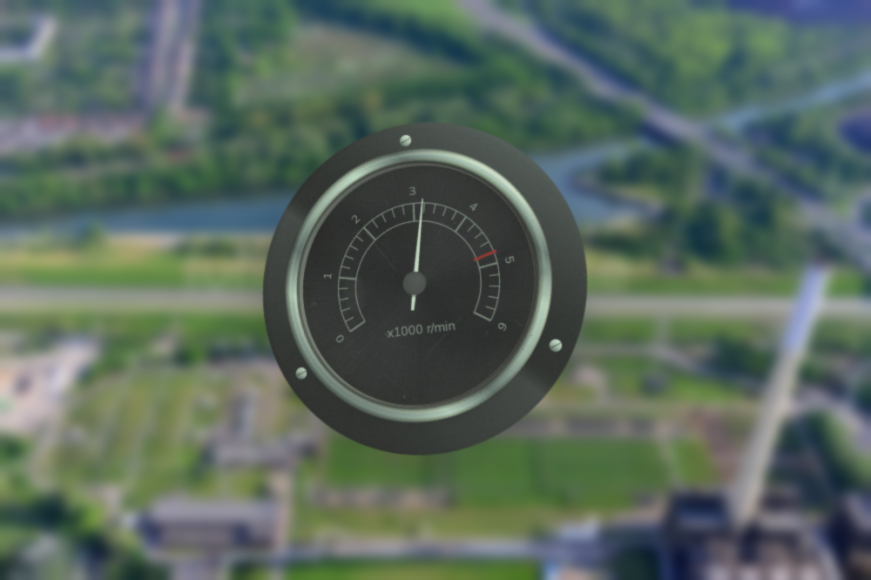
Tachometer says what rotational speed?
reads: 3200 rpm
